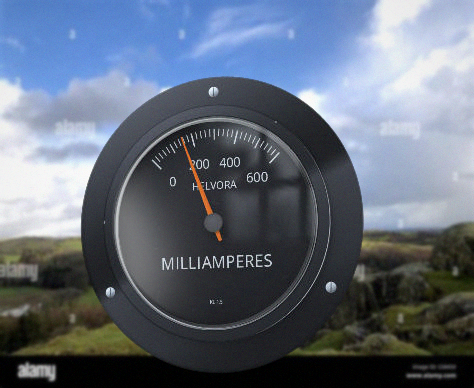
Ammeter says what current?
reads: 160 mA
